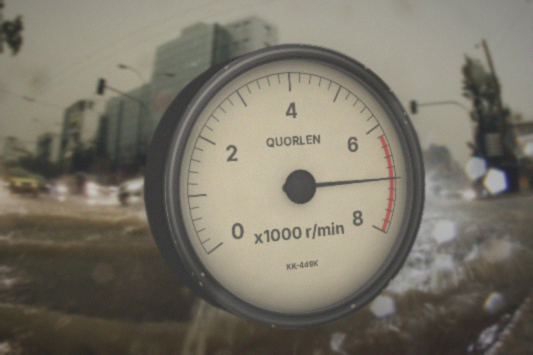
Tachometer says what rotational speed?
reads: 7000 rpm
